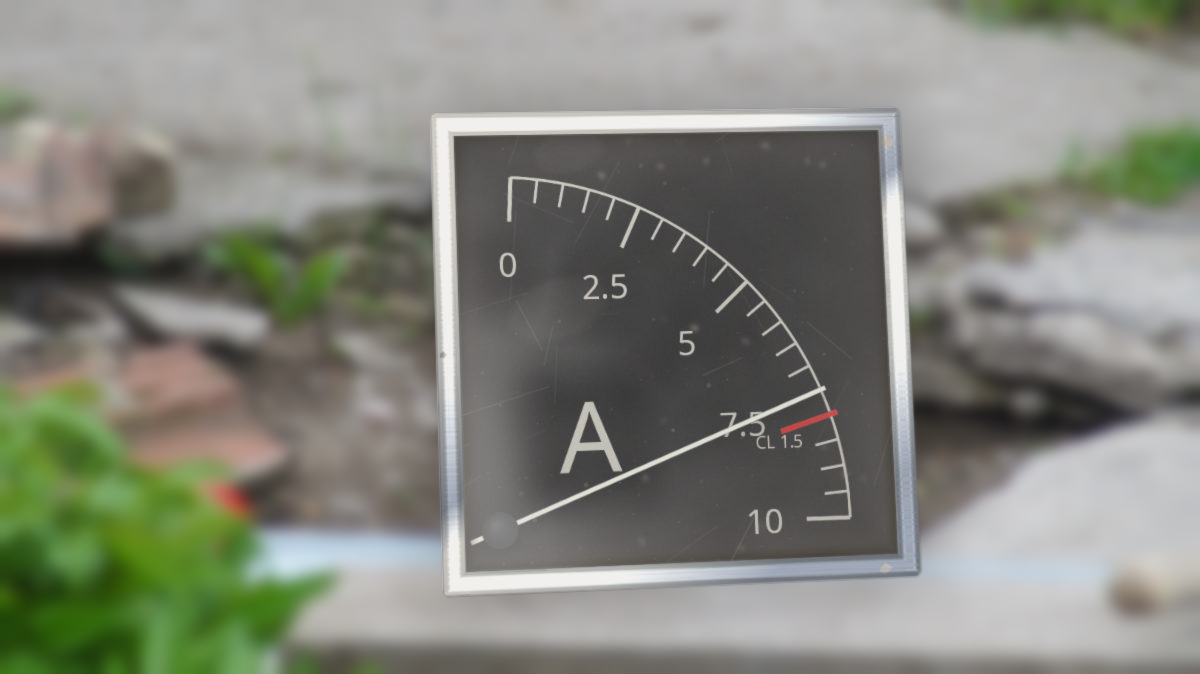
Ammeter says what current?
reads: 7.5 A
